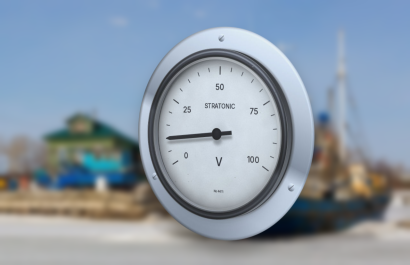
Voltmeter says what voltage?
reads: 10 V
